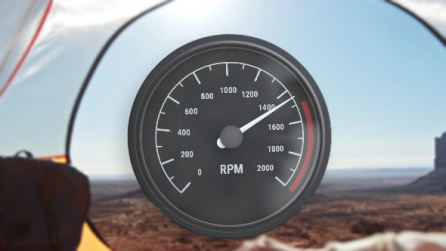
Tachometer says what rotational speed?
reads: 1450 rpm
